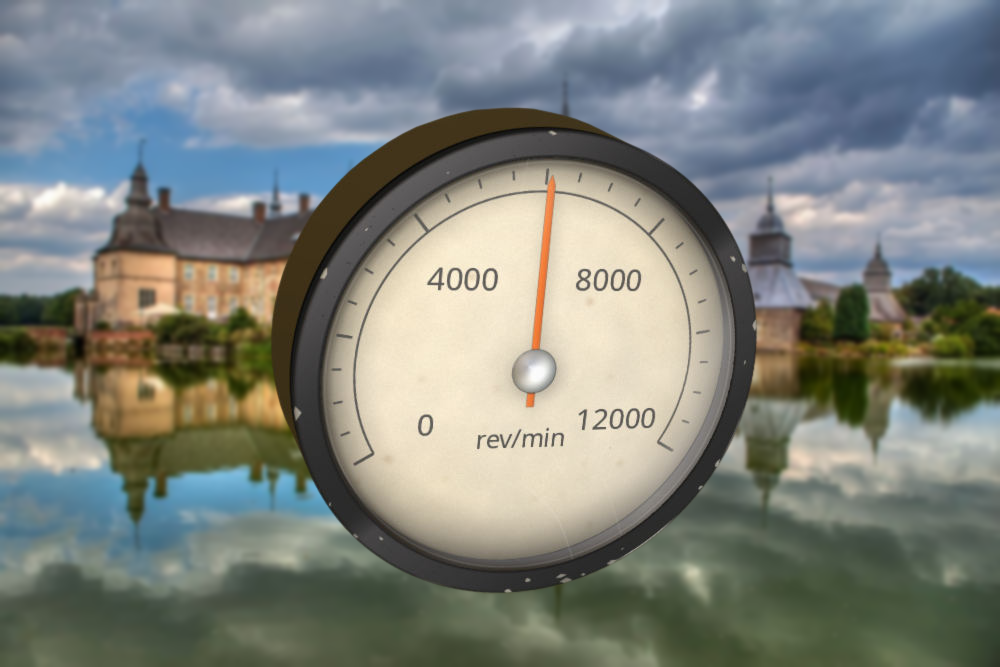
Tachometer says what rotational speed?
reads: 6000 rpm
